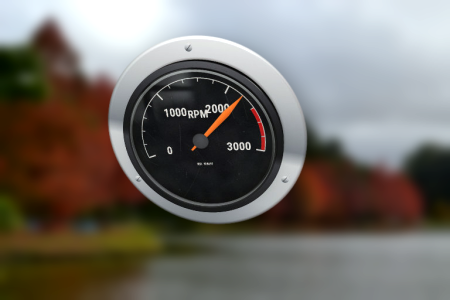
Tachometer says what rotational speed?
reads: 2200 rpm
